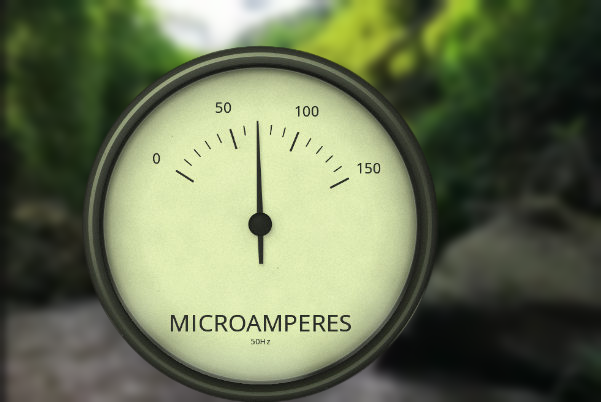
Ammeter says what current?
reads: 70 µA
